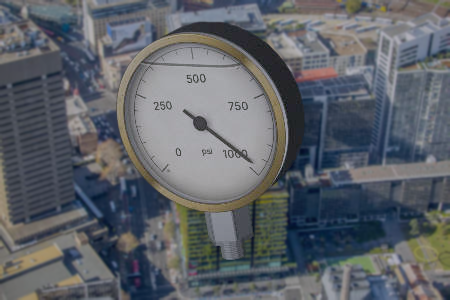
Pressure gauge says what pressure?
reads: 975 psi
